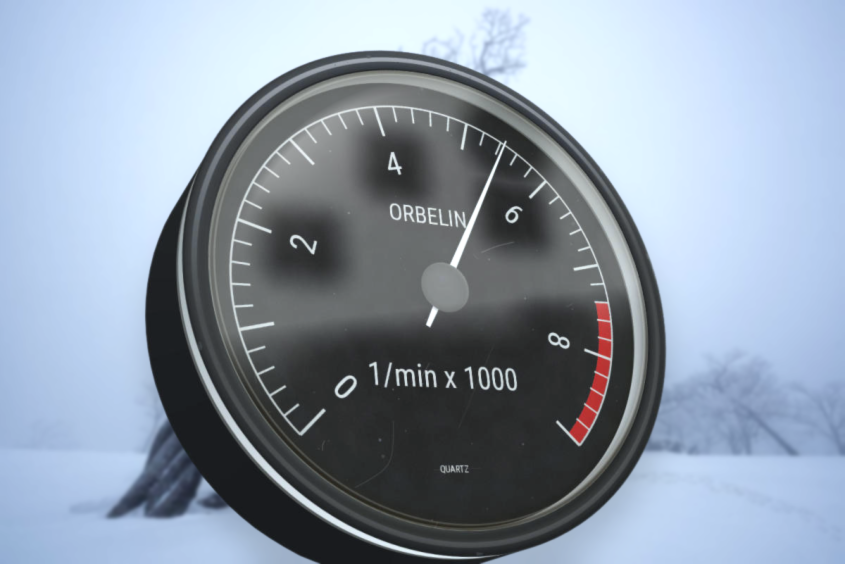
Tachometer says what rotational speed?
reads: 5400 rpm
